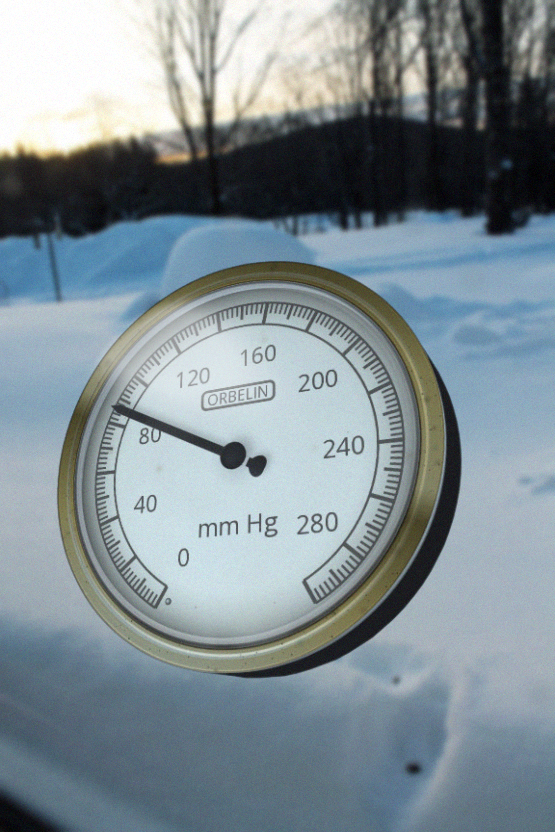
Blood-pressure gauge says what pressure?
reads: 86 mmHg
